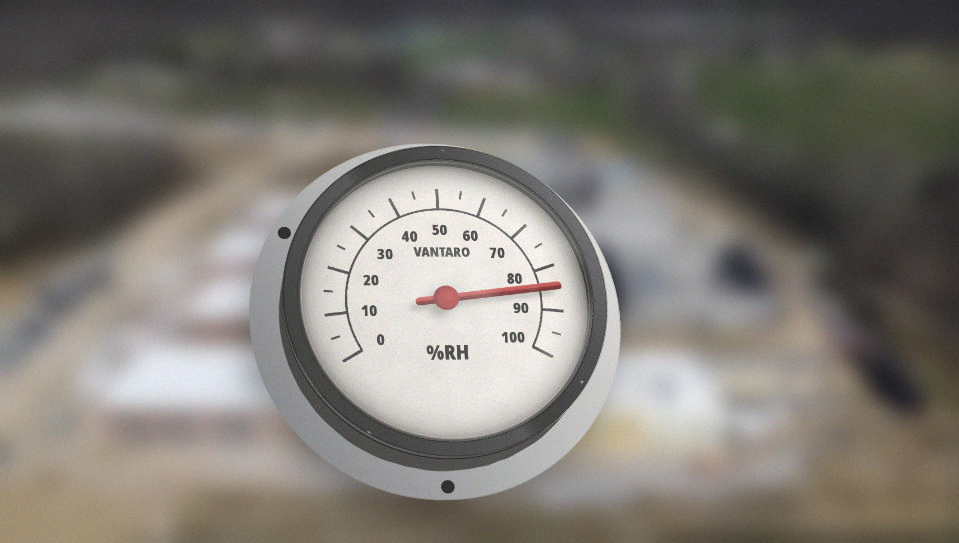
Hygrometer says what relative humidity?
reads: 85 %
